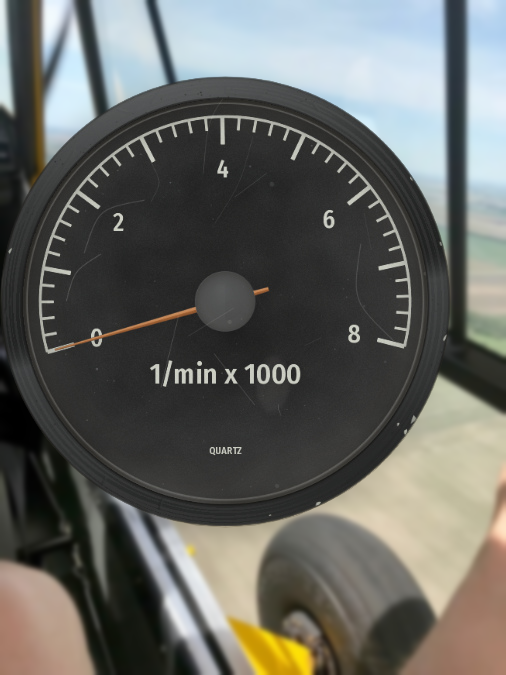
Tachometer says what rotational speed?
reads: 0 rpm
